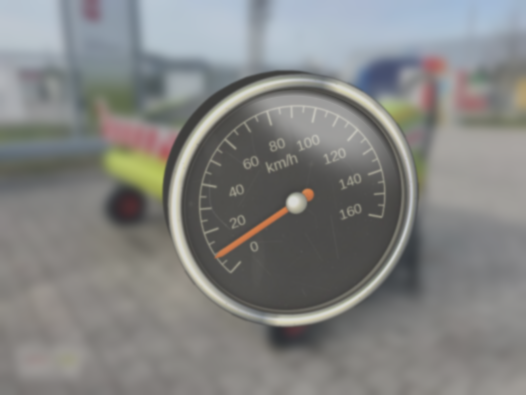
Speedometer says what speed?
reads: 10 km/h
